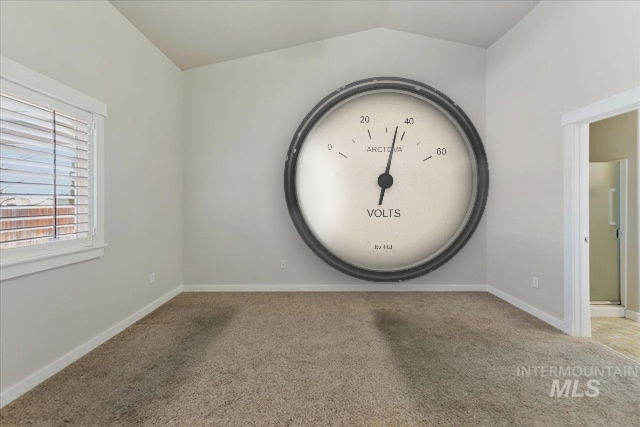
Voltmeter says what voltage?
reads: 35 V
